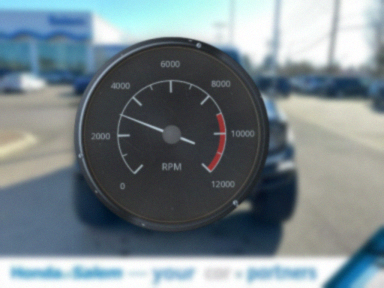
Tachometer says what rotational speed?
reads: 3000 rpm
